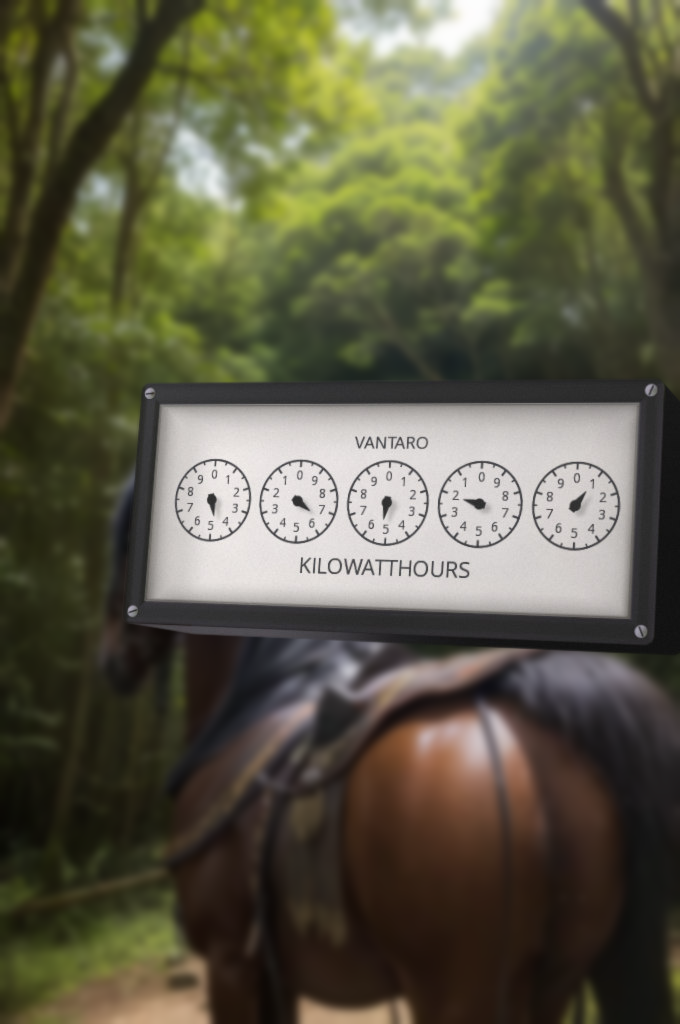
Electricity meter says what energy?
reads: 46521 kWh
